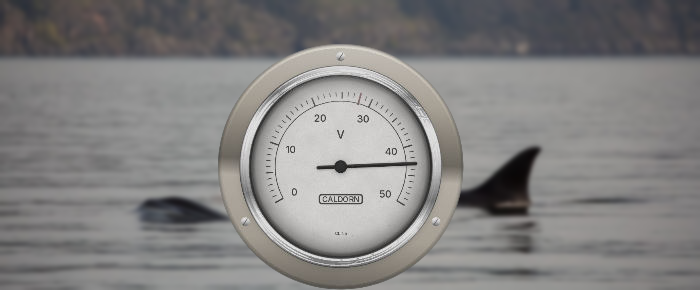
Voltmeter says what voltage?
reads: 43 V
